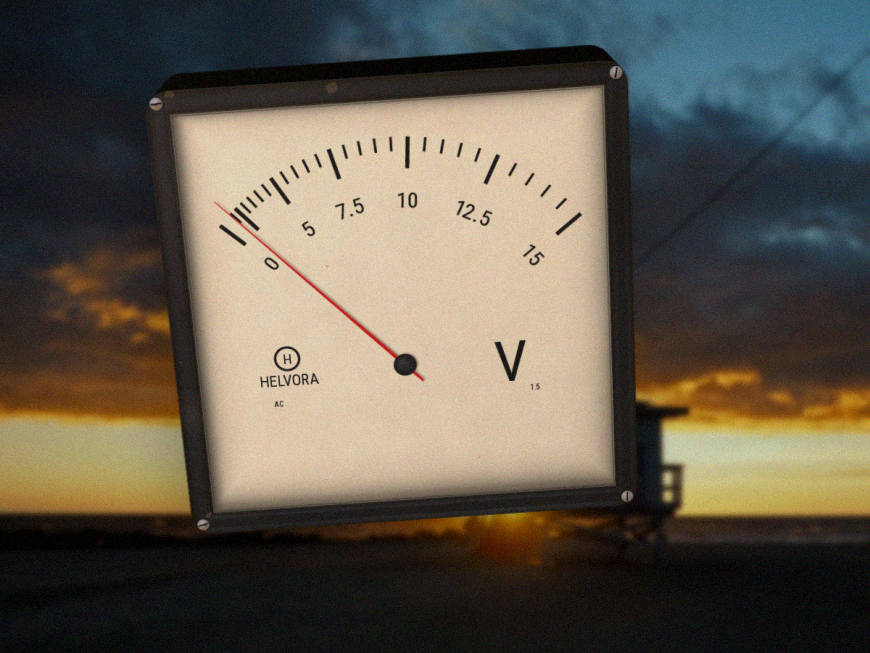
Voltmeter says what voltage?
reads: 2 V
